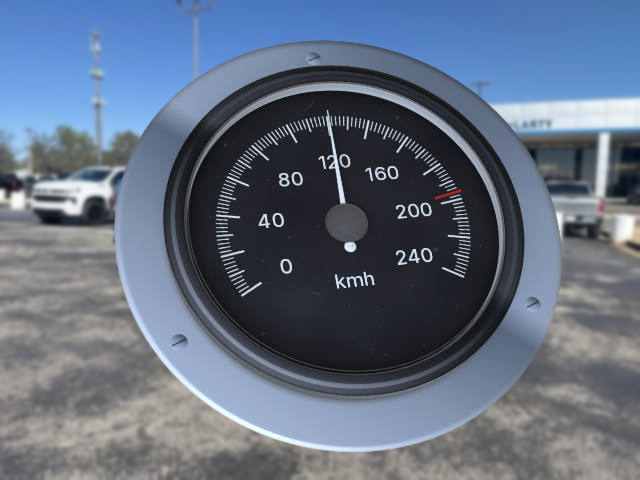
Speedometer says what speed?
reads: 120 km/h
